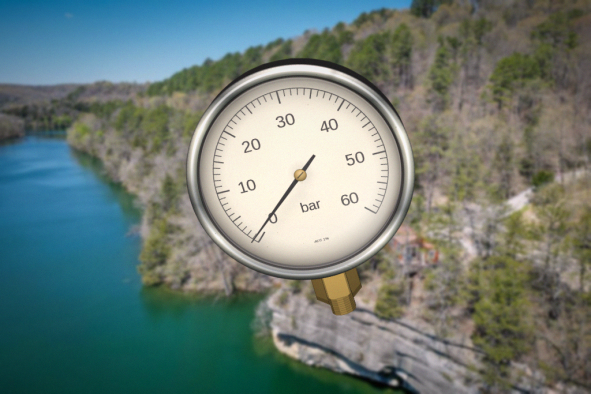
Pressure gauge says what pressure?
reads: 1 bar
